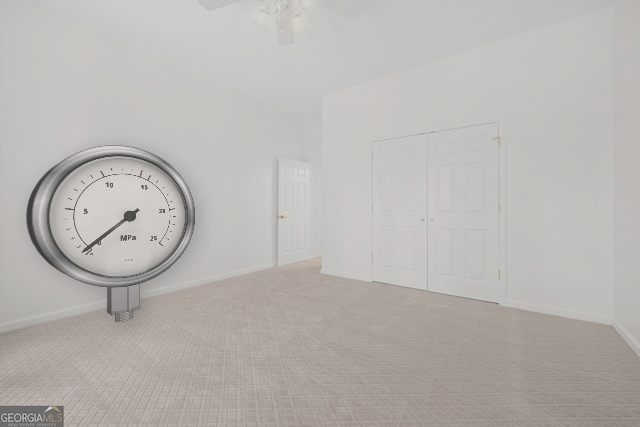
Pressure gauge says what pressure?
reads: 0.5 MPa
